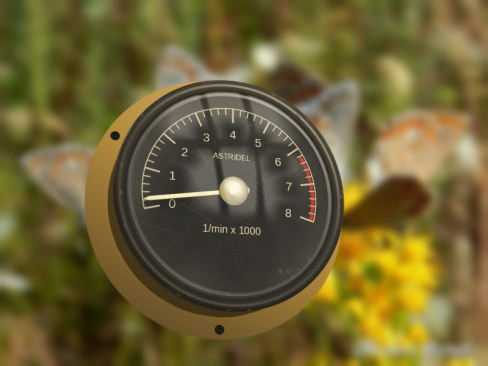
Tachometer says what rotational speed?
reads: 200 rpm
